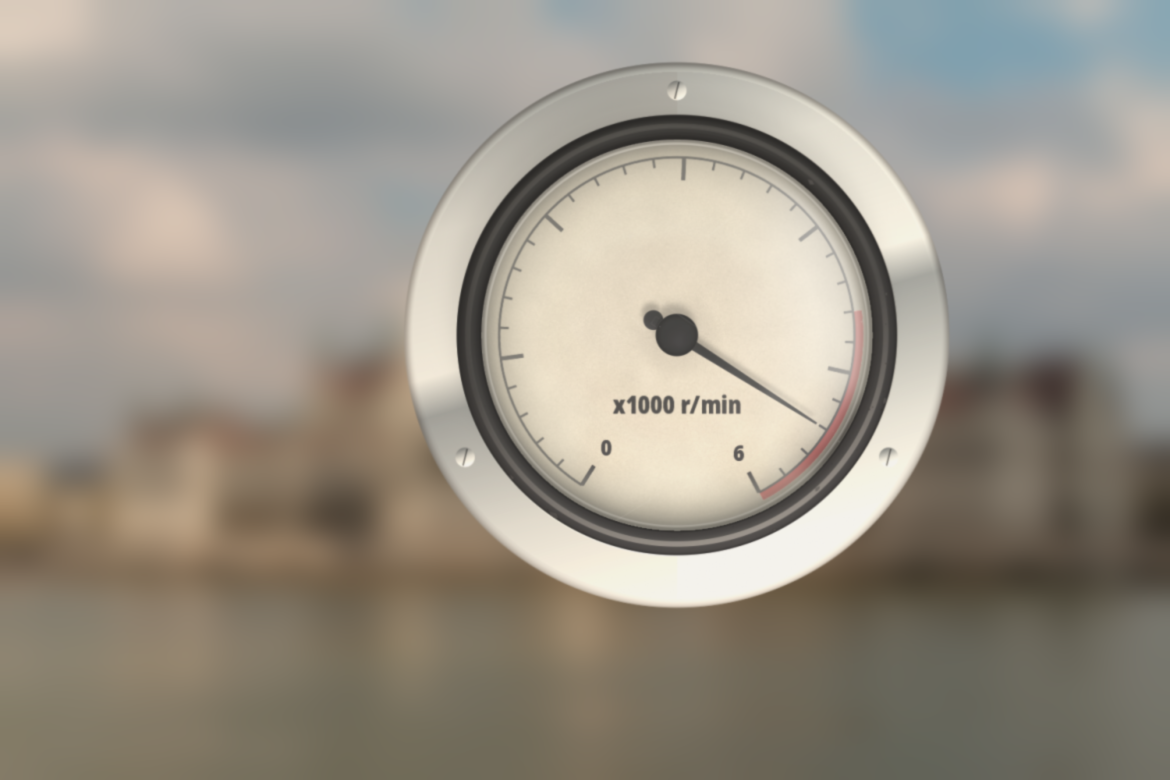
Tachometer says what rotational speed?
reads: 5400 rpm
